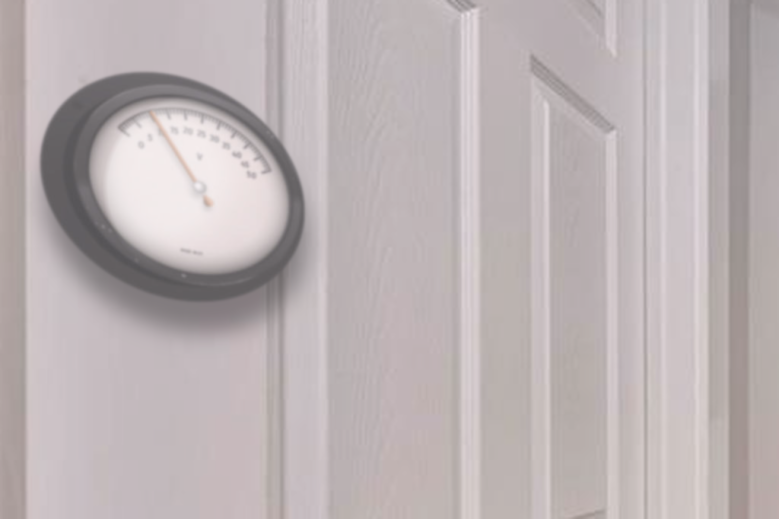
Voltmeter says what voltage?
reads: 10 V
